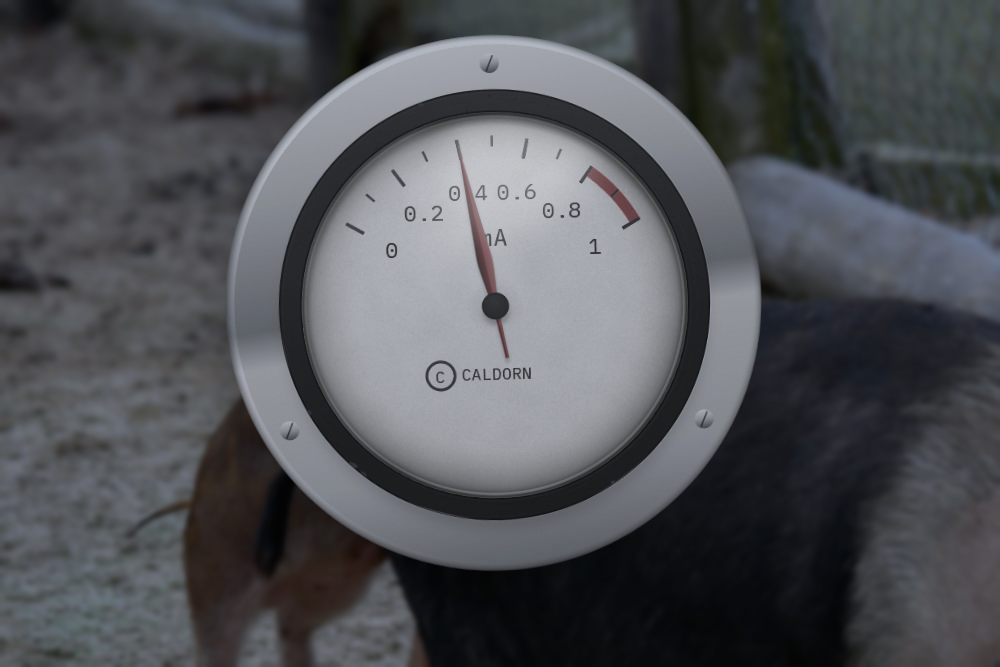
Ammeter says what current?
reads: 0.4 mA
